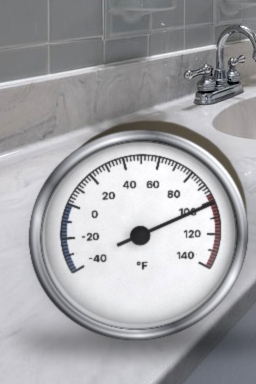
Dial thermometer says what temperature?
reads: 100 °F
